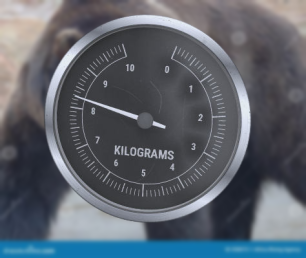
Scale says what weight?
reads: 8.3 kg
